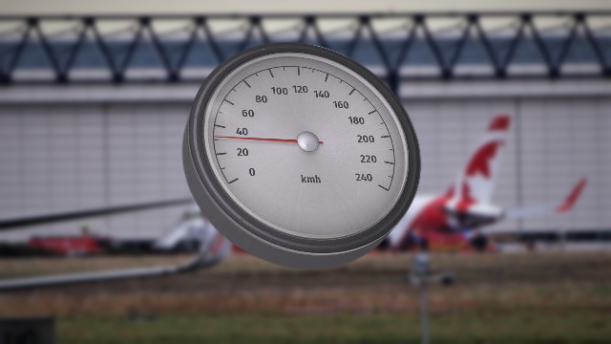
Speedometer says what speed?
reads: 30 km/h
